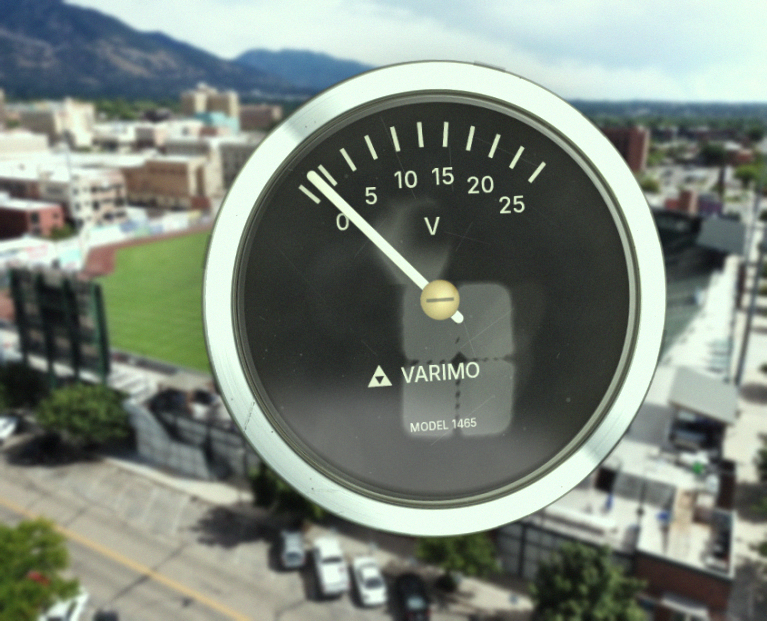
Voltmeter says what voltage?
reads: 1.25 V
